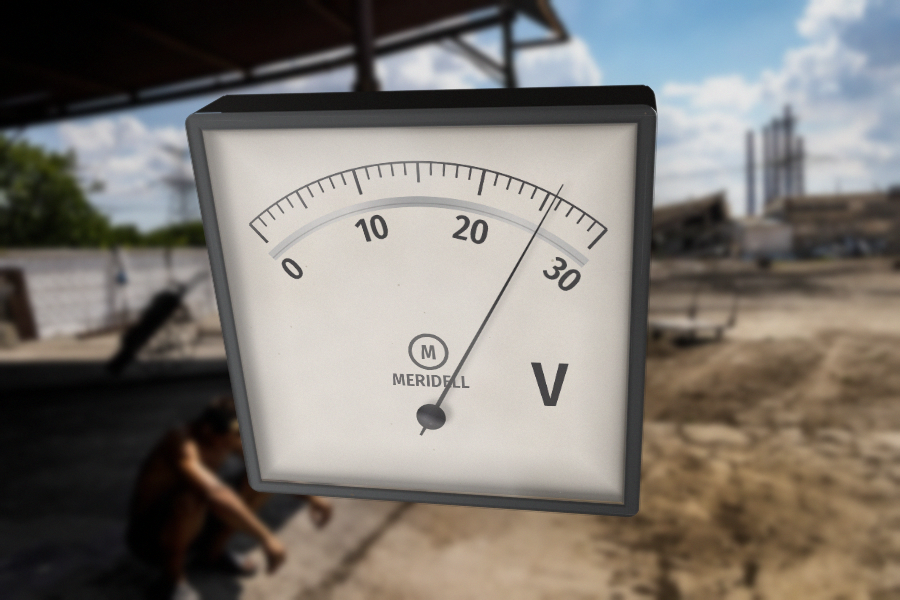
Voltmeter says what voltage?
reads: 25.5 V
